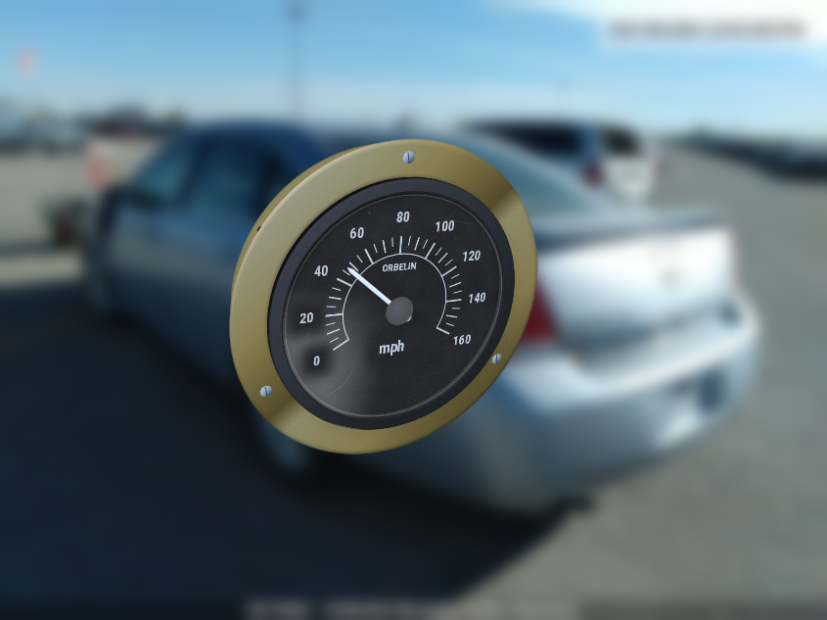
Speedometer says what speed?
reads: 47.5 mph
